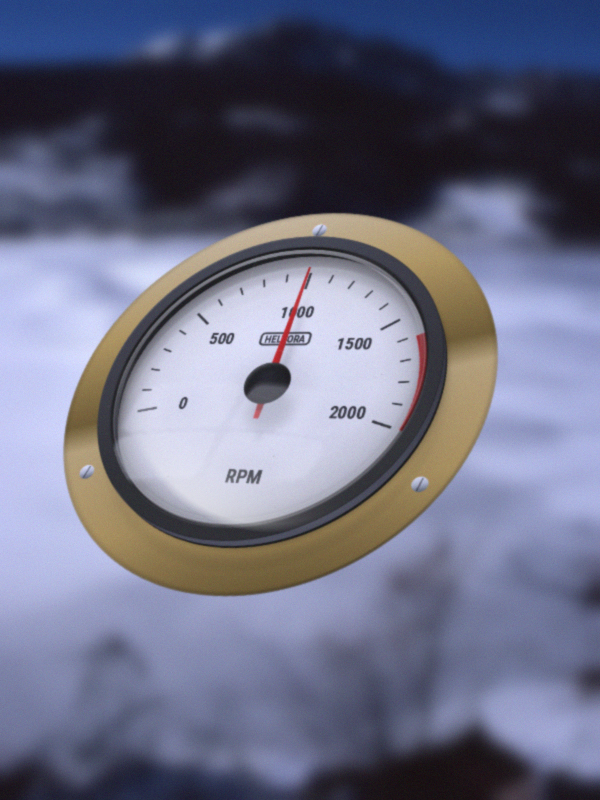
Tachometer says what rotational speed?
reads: 1000 rpm
